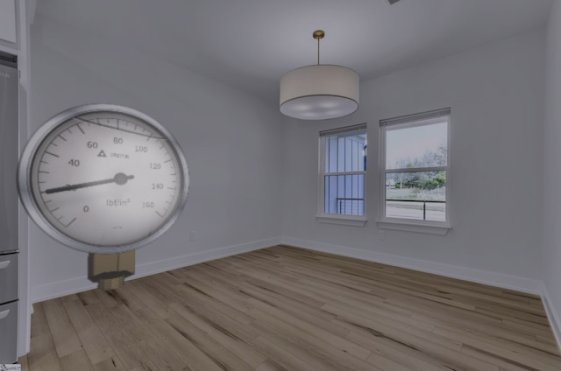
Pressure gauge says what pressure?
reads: 20 psi
